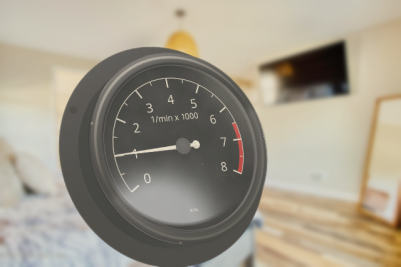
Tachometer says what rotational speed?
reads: 1000 rpm
